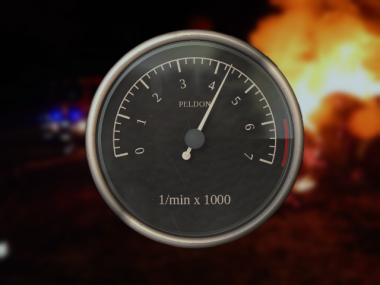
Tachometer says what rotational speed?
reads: 4300 rpm
